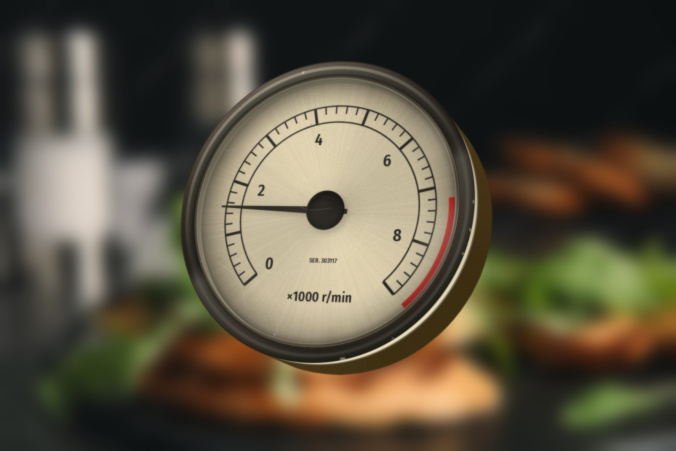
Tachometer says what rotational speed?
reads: 1500 rpm
